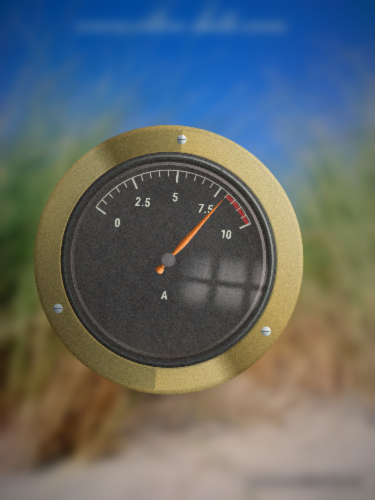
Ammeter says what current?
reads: 8 A
